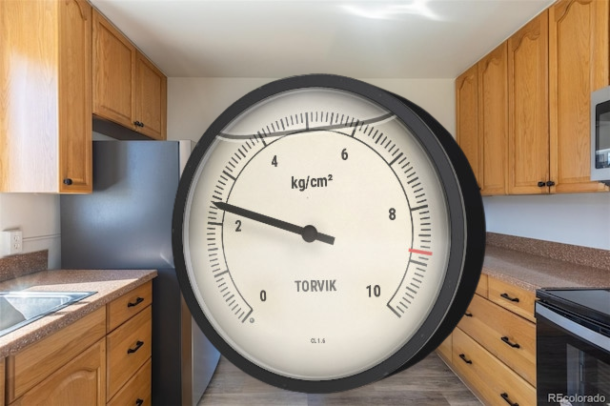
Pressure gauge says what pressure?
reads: 2.4 kg/cm²
